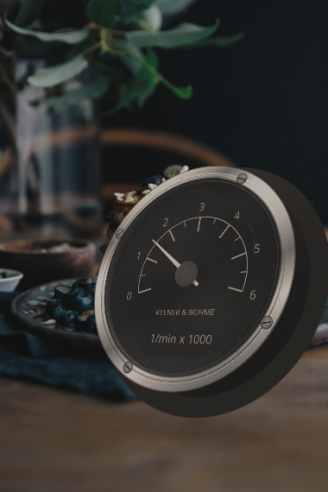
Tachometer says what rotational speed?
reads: 1500 rpm
